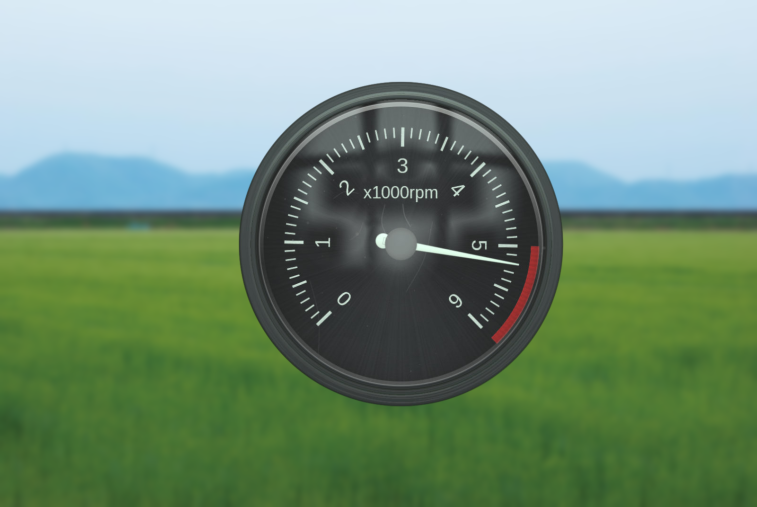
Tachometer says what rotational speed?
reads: 5200 rpm
